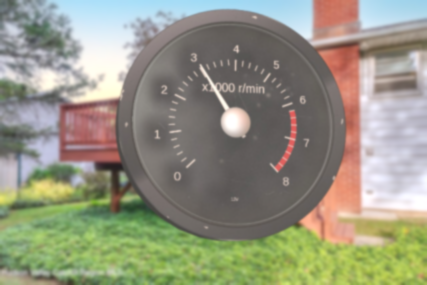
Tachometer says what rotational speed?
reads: 3000 rpm
